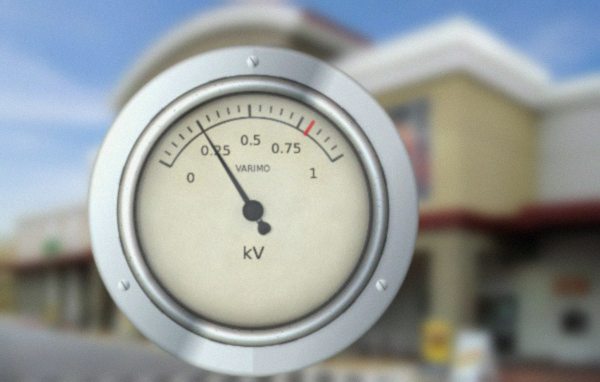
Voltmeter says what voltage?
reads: 0.25 kV
